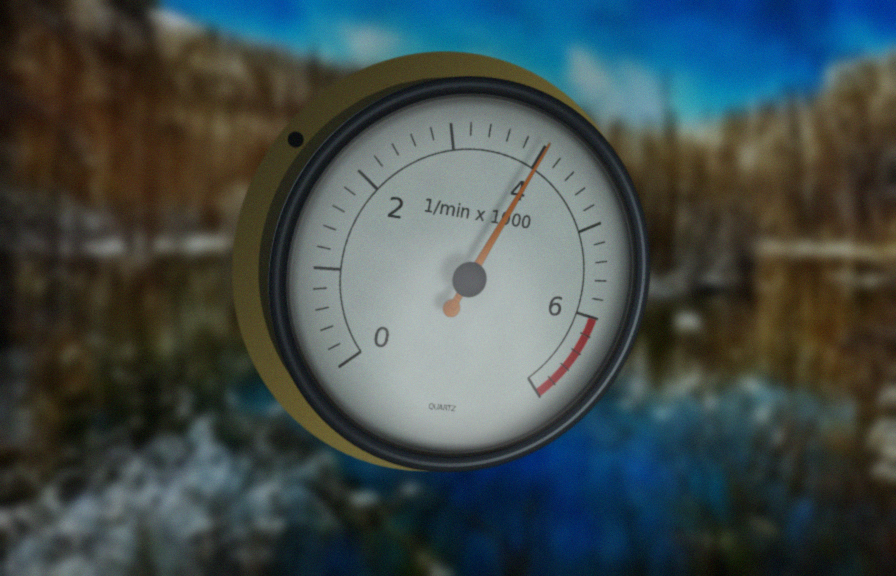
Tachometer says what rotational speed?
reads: 4000 rpm
